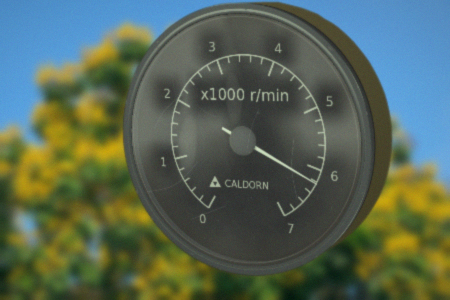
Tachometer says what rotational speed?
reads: 6200 rpm
